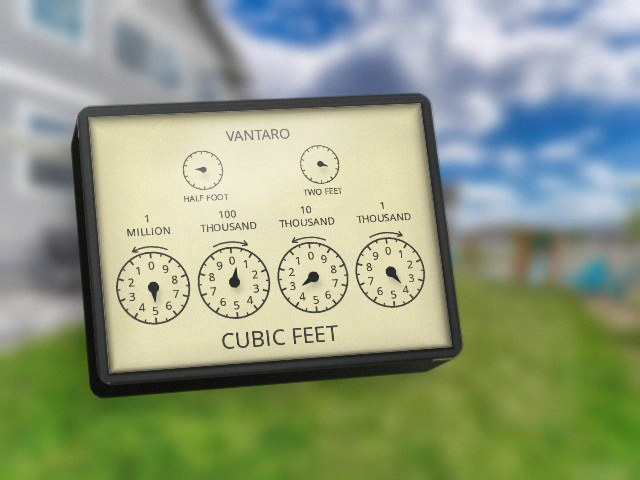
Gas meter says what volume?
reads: 503400 ft³
